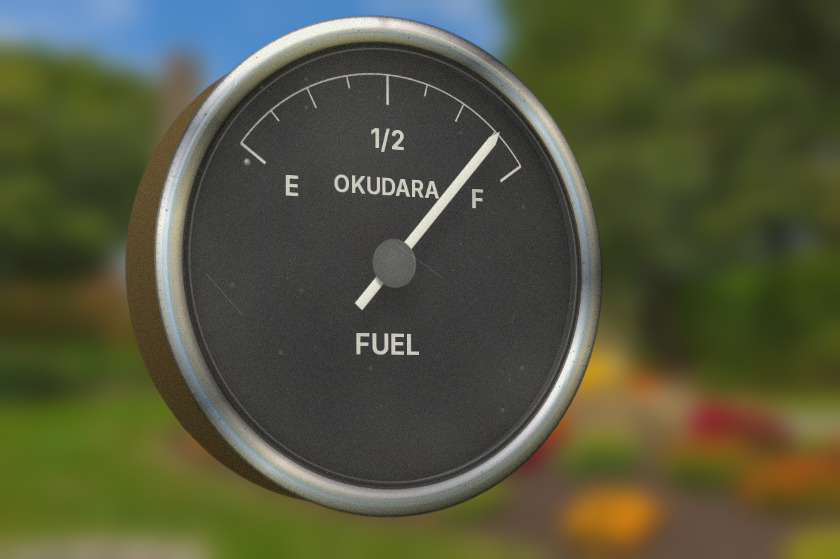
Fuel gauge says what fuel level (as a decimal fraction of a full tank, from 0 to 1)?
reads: 0.875
